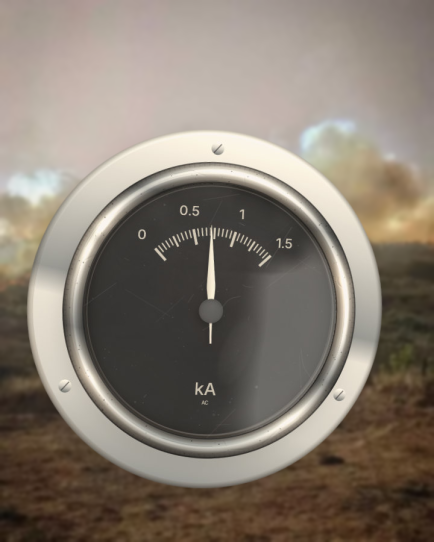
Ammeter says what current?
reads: 0.7 kA
